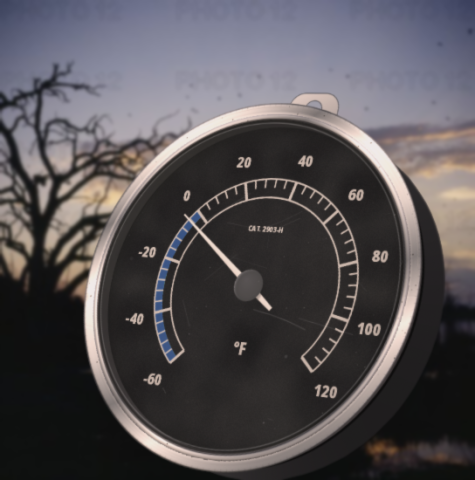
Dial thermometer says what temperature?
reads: -4 °F
